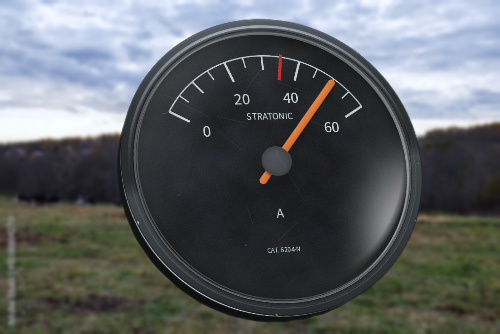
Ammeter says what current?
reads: 50 A
